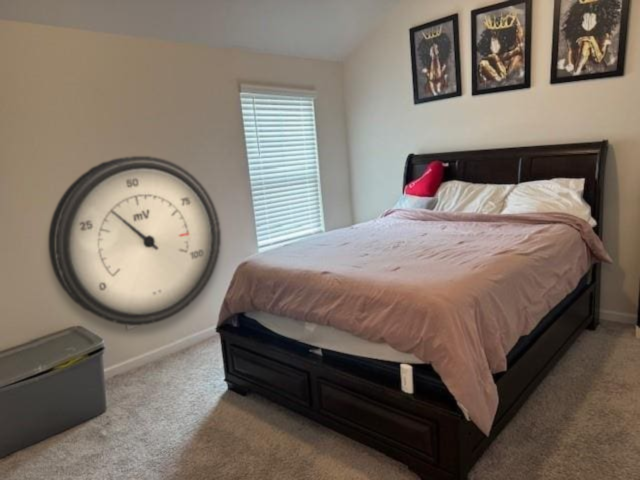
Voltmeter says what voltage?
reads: 35 mV
